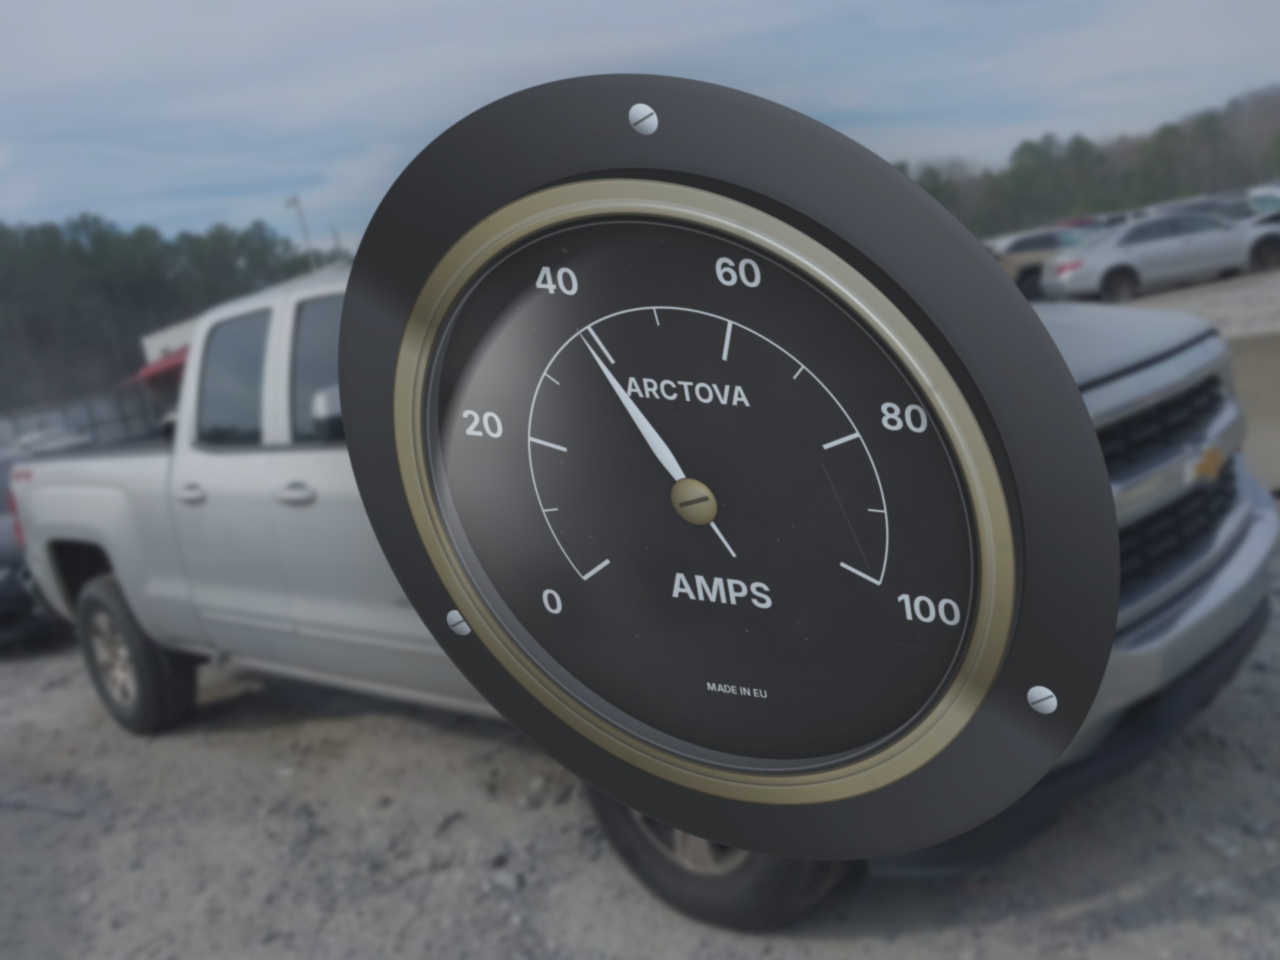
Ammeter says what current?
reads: 40 A
